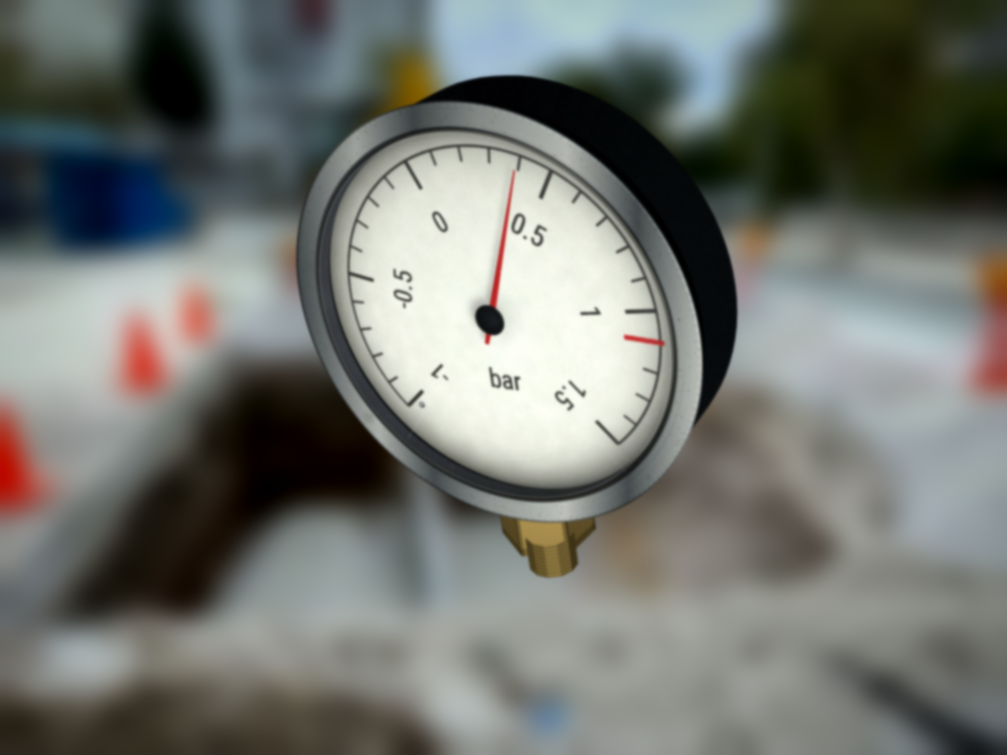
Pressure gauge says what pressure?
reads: 0.4 bar
